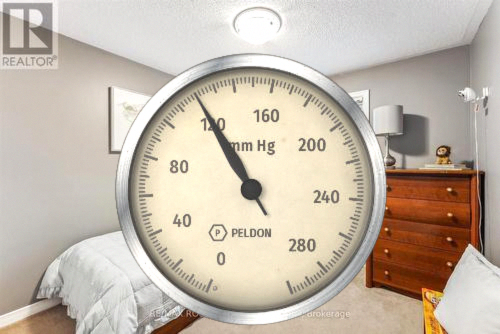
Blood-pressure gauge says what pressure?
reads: 120 mmHg
